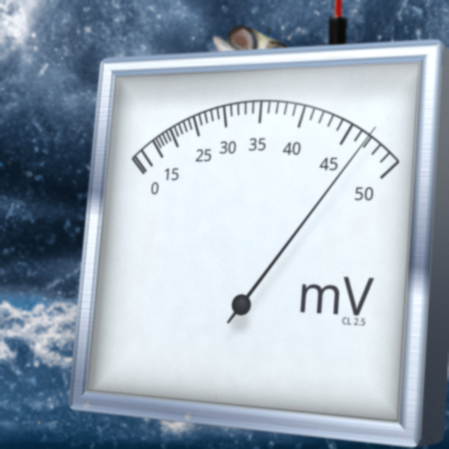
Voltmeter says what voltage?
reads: 47 mV
